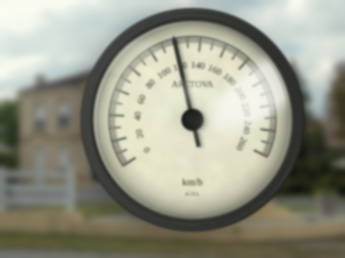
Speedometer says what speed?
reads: 120 km/h
